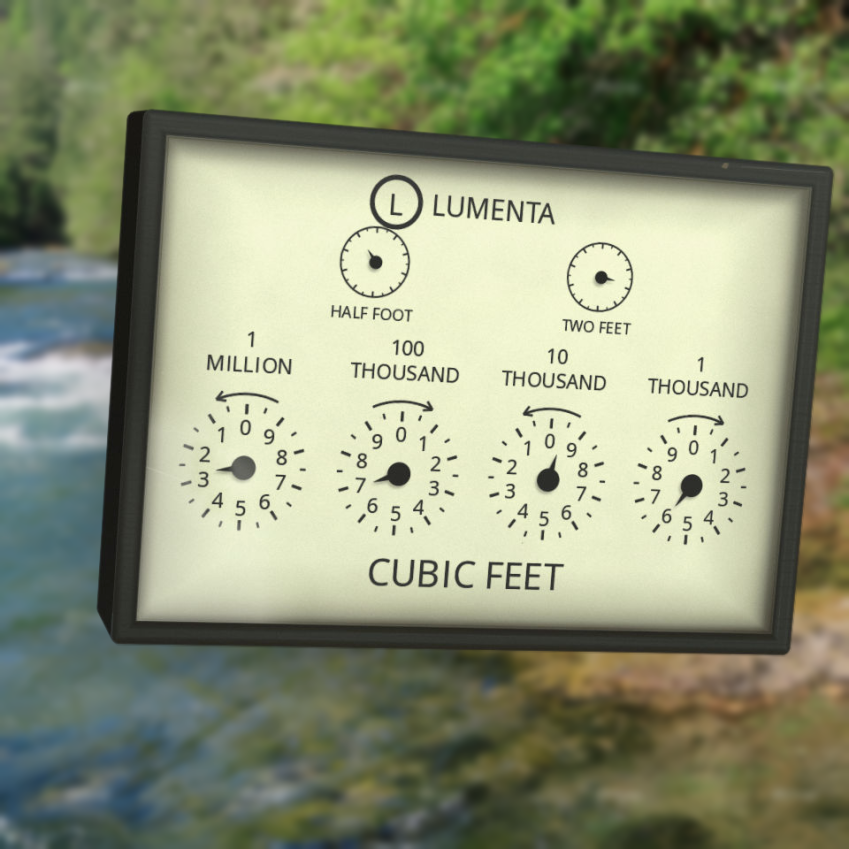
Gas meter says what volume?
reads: 269600 ft³
